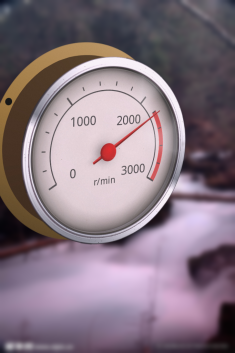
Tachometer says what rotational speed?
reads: 2200 rpm
